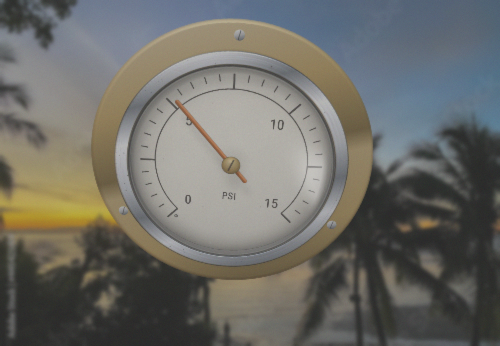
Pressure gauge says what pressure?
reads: 5.25 psi
